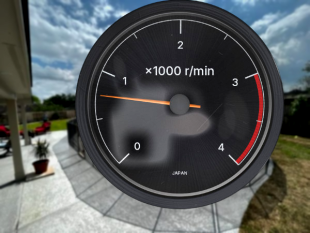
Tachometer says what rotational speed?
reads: 750 rpm
